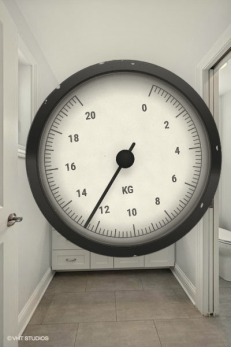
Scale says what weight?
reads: 12.6 kg
